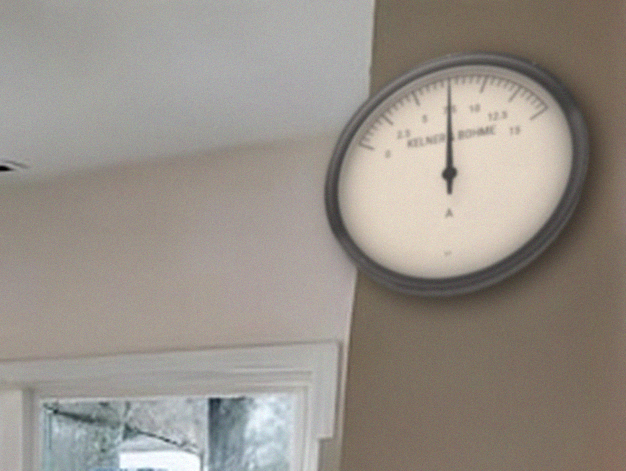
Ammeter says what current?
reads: 7.5 A
